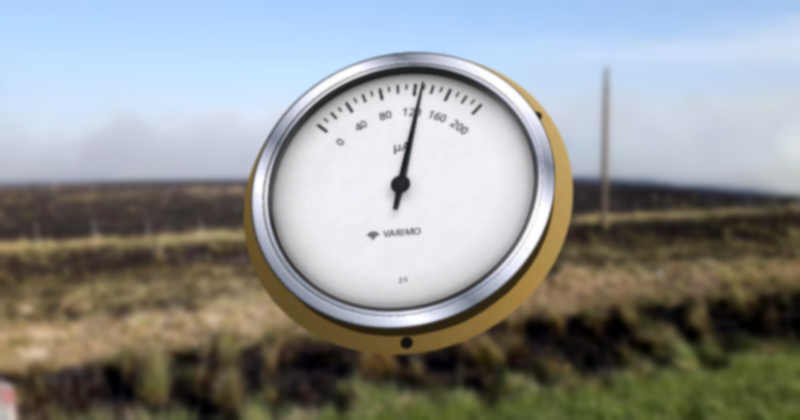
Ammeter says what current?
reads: 130 µA
